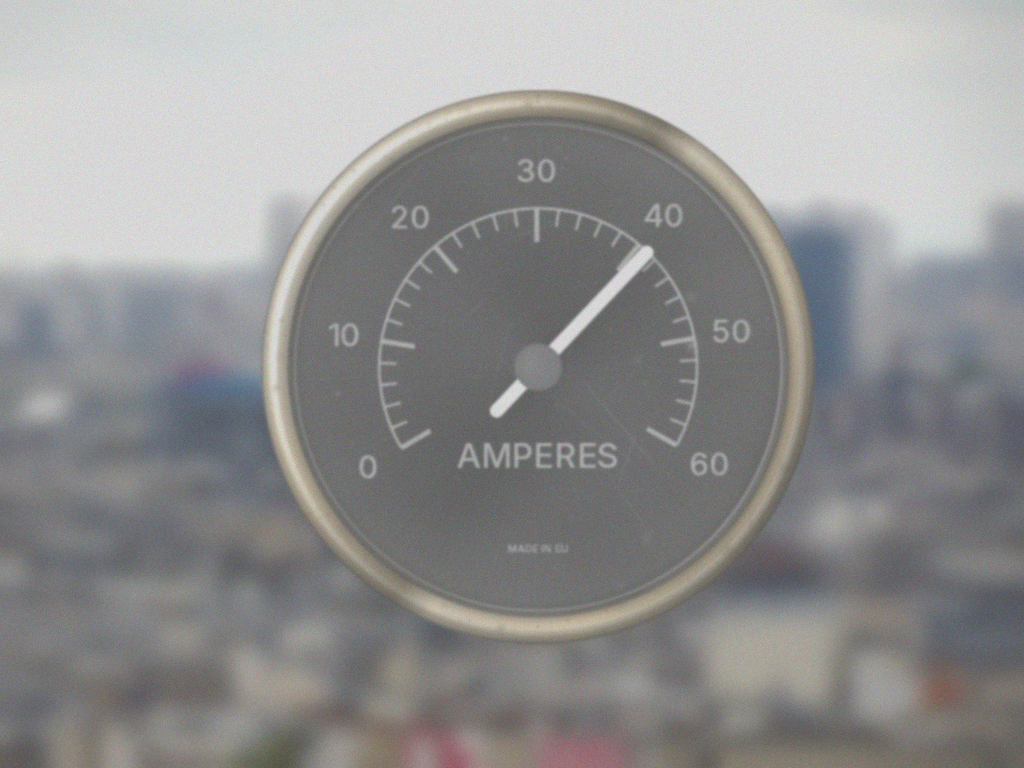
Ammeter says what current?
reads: 41 A
